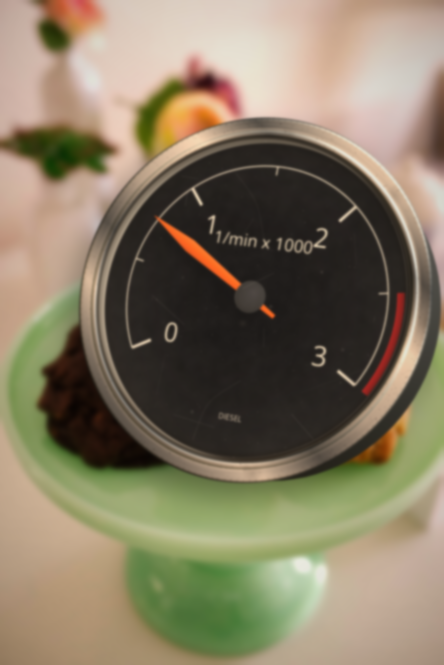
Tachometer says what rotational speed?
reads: 750 rpm
